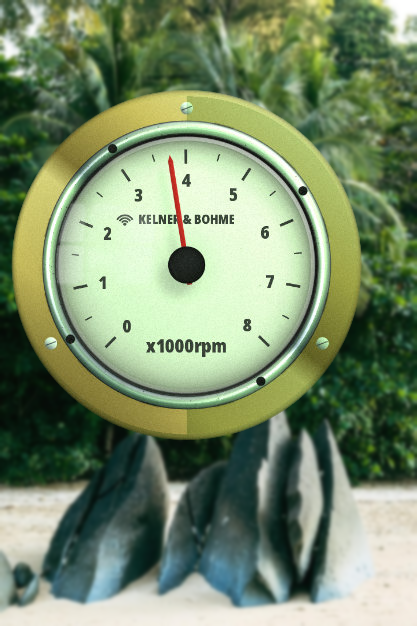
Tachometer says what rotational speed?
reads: 3750 rpm
